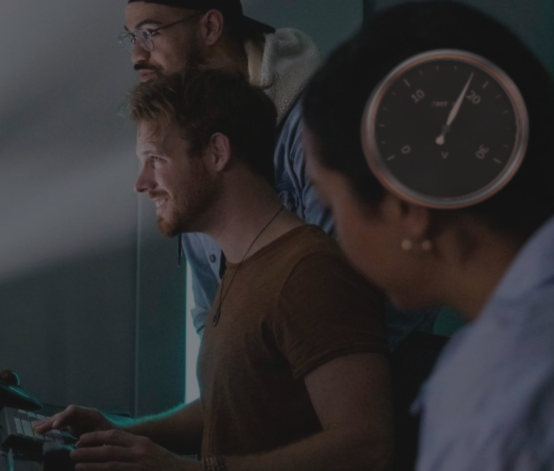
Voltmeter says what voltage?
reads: 18 V
